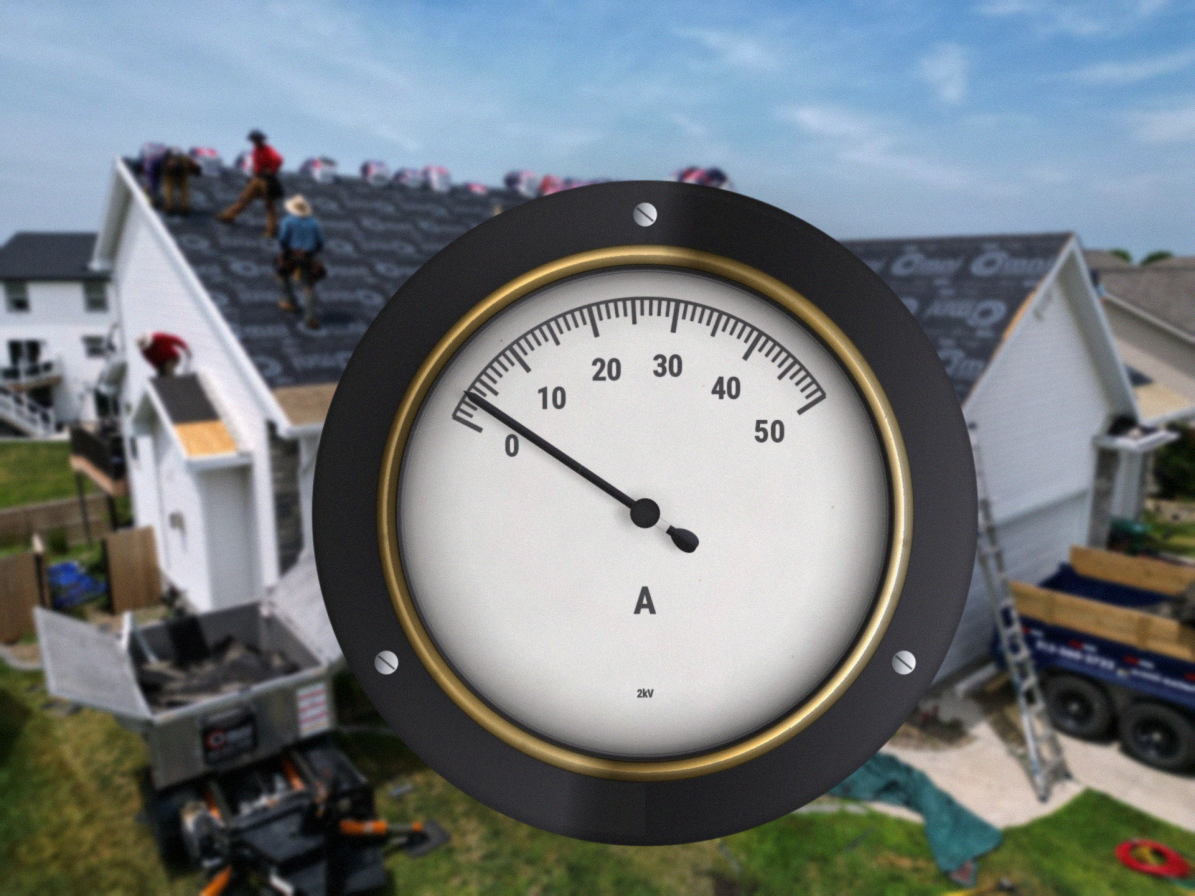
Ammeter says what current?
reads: 3 A
